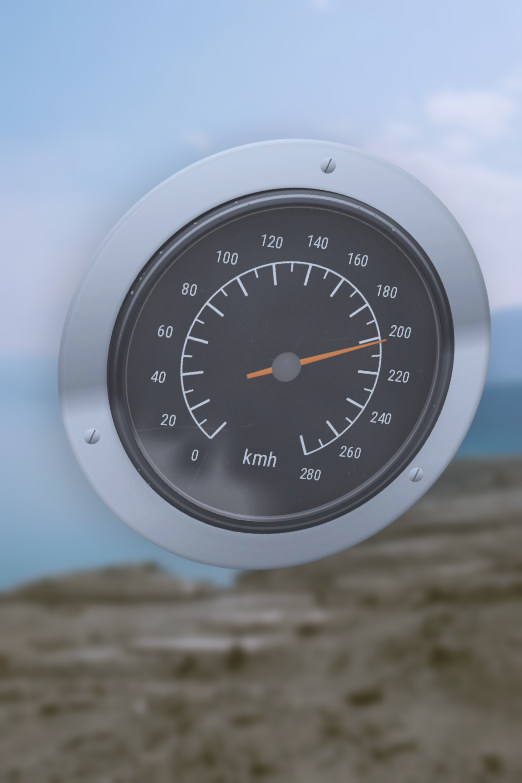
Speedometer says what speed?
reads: 200 km/h
